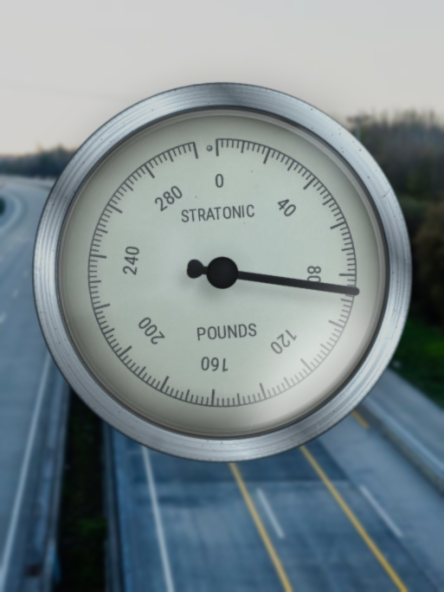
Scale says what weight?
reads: 86 lb
